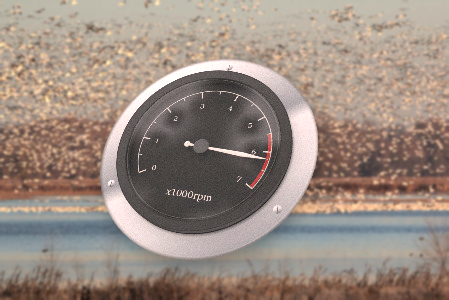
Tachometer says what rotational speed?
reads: 6250 rpm
